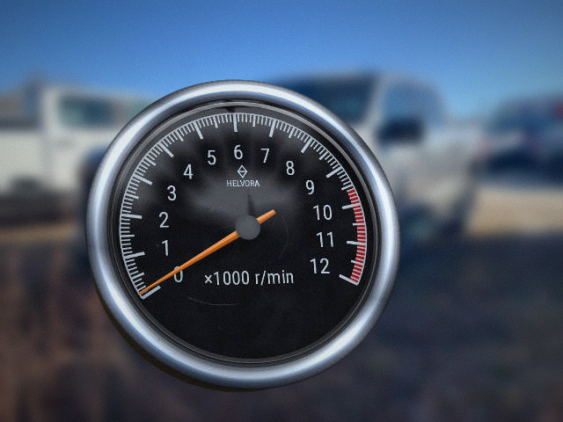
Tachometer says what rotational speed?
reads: 100 rpm
